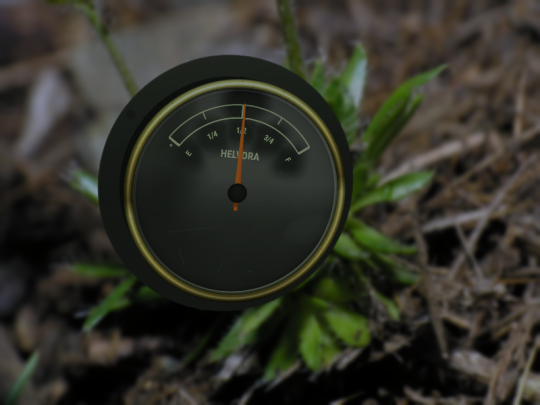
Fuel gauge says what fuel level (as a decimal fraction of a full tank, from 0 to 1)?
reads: 0.5
